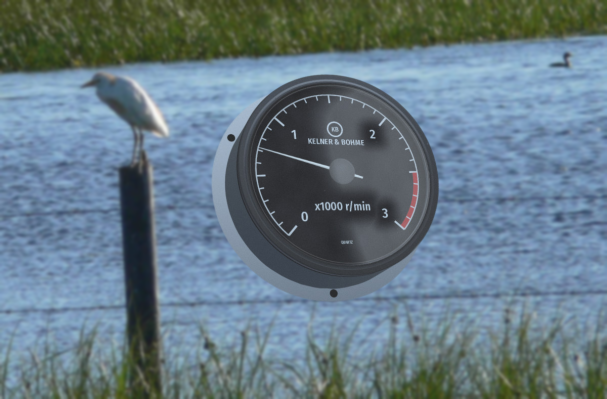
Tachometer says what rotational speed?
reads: 700 rpm
